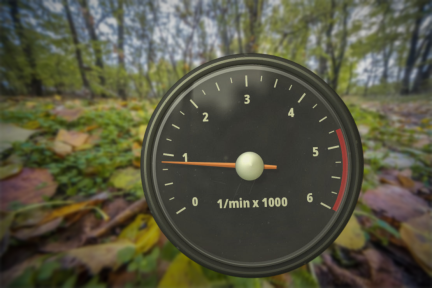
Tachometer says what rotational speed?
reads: 875 rpm
